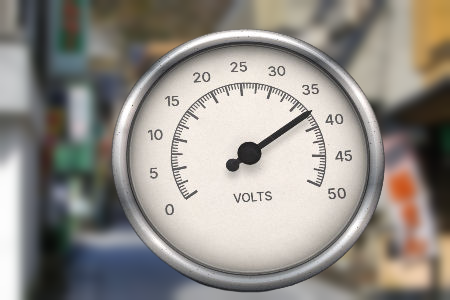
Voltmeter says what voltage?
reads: 37.5 V
